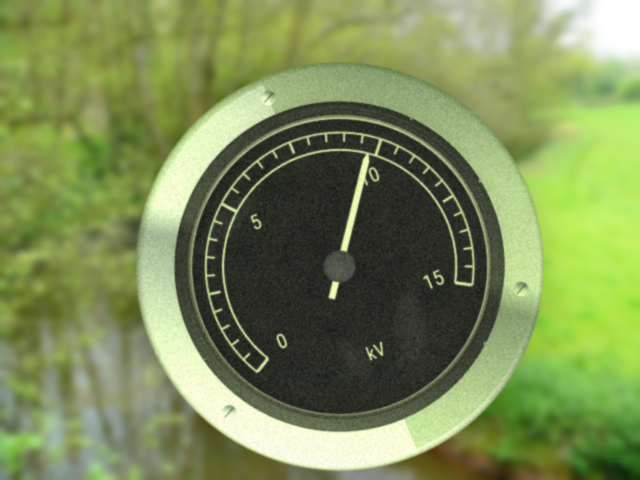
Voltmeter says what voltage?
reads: 9.75 kV
